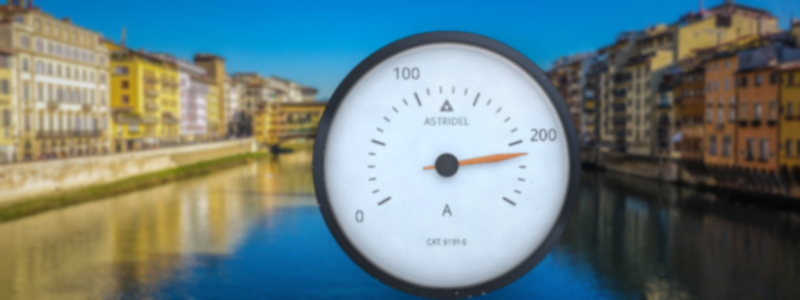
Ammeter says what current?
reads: 210 A
